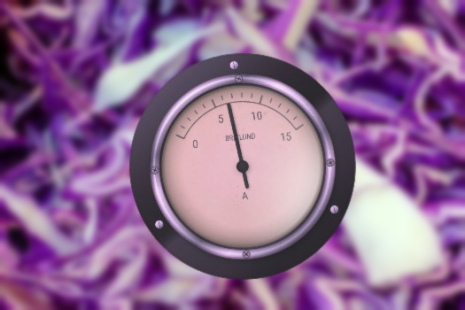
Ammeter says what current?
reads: 6.5 A
